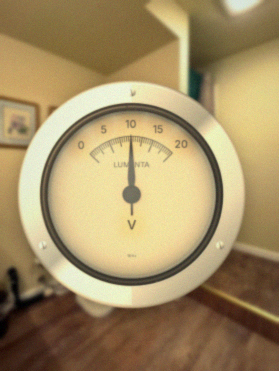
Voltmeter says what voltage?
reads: 10 V
